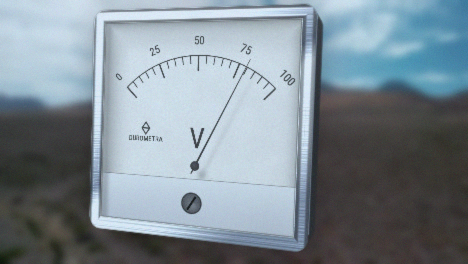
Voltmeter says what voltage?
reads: 80 V
